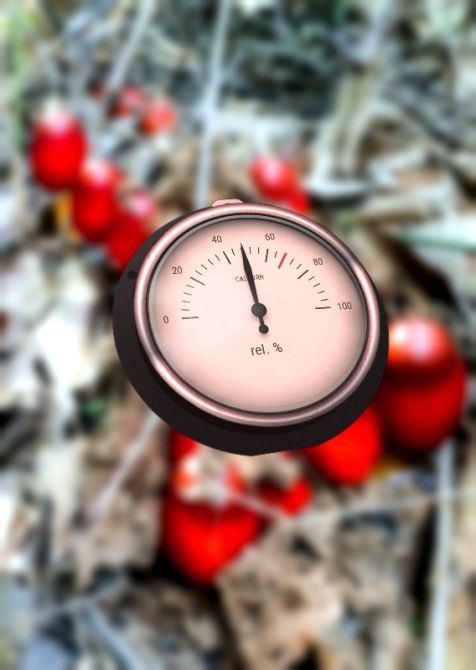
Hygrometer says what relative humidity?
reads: 48 %
